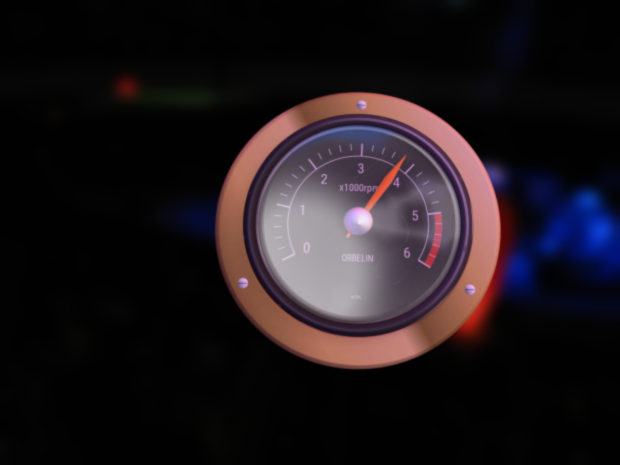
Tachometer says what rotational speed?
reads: 3800 rpm
